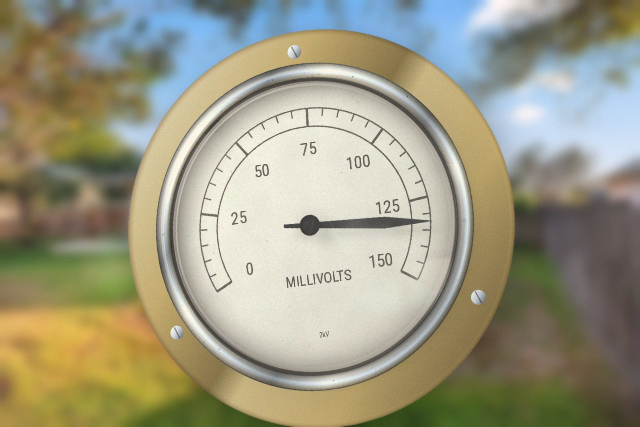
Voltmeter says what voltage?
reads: 132.5 mV
